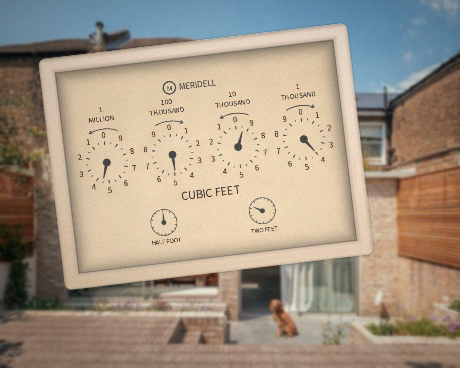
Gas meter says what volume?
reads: 449400 ft³
